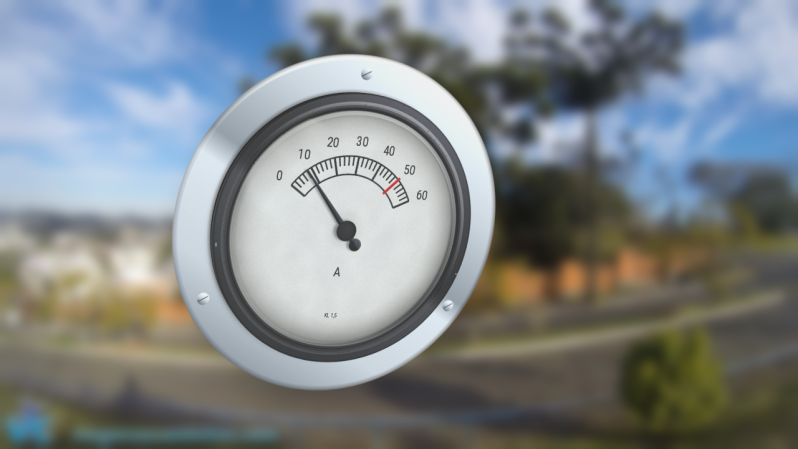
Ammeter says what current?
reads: 8 A
